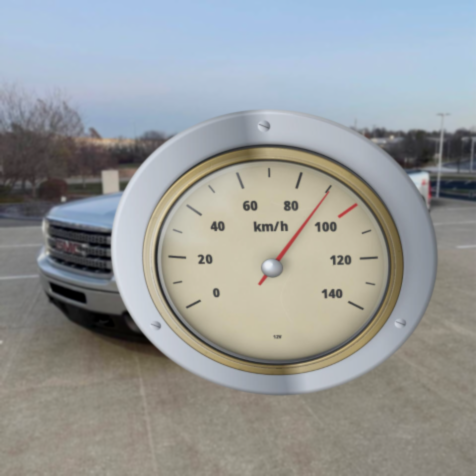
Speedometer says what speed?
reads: 90 km/h
